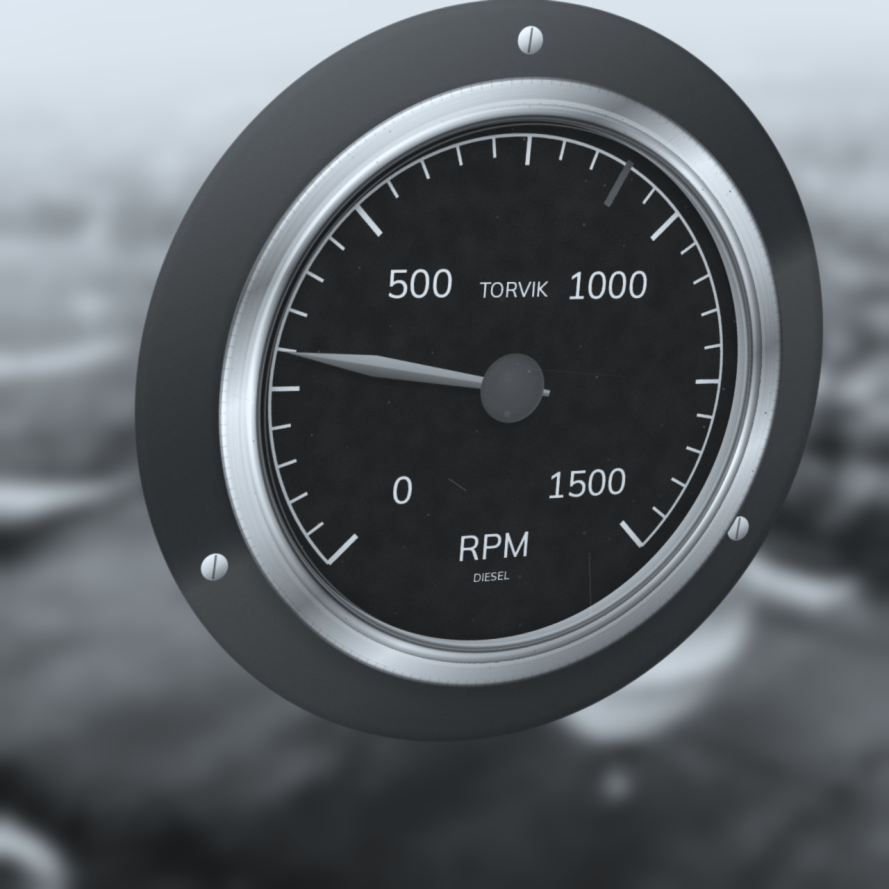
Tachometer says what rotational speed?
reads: 300 rpm
